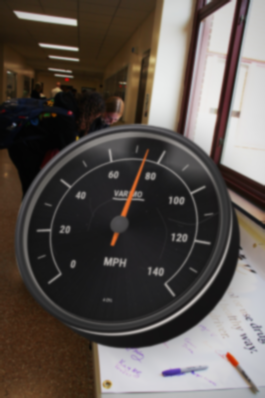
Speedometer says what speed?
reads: 75 mph
